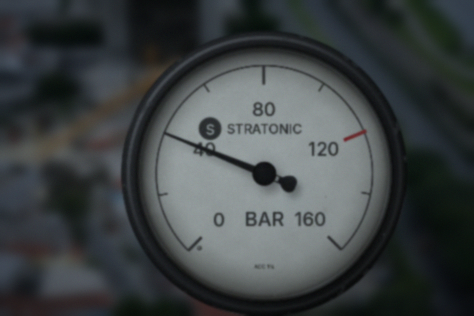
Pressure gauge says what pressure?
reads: 40 bar
